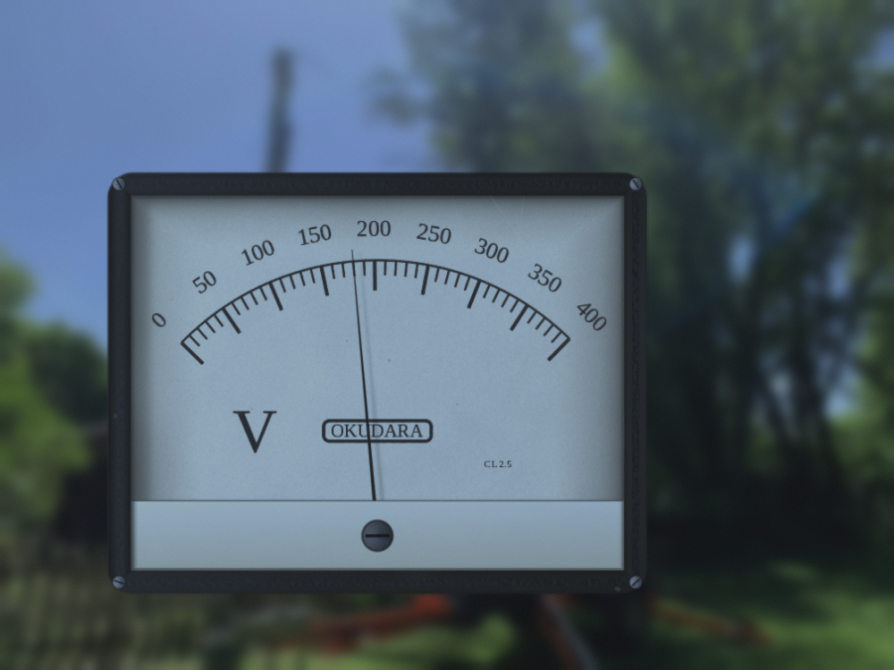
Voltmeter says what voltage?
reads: 180 V
